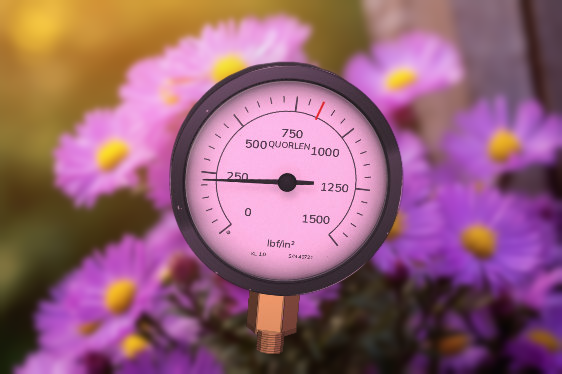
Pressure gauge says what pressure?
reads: 225 psi
